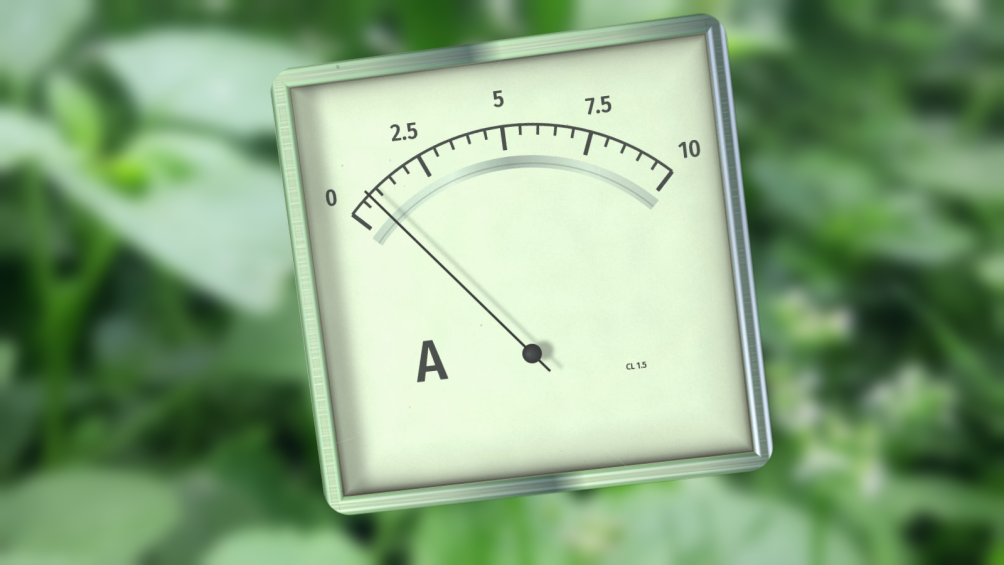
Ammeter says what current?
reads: 0.75 A
